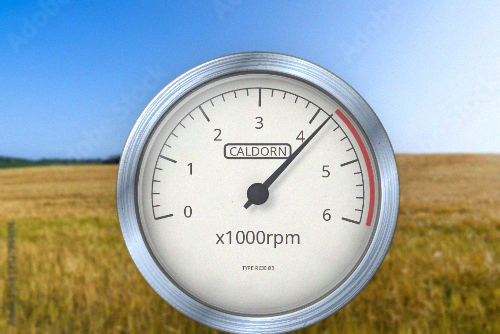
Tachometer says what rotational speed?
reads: 4200 rpm
